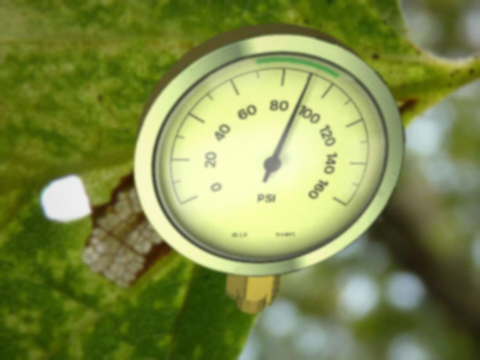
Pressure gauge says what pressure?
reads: 90 psi
